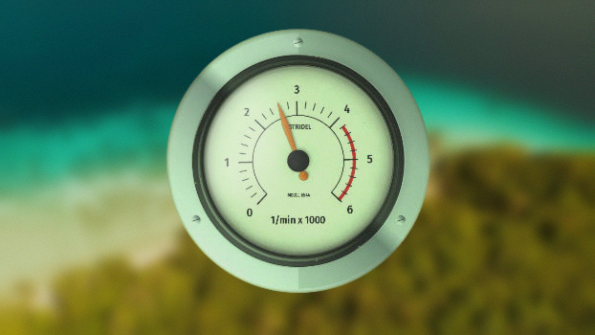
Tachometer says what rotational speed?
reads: 2600 rpm
